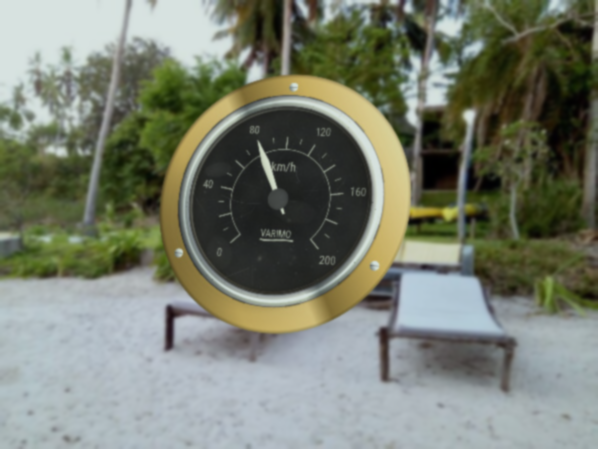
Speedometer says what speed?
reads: 80 km/h
